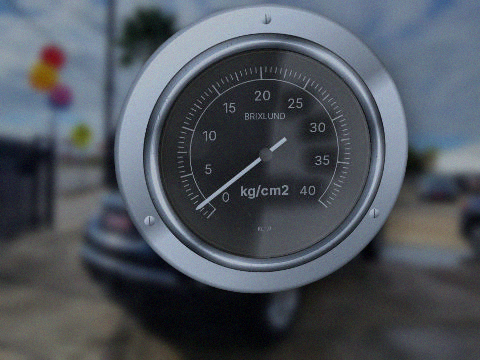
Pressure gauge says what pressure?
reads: 1.5 kg/cm²
